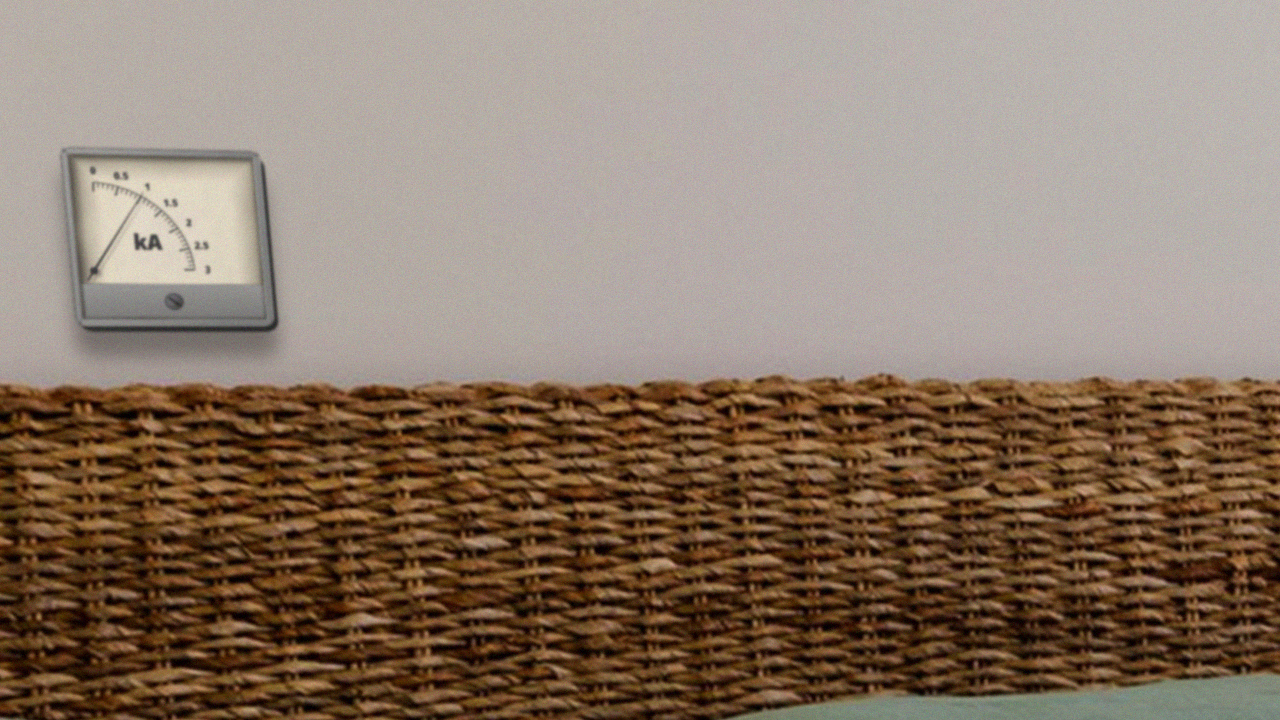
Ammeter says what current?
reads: 1 kA
